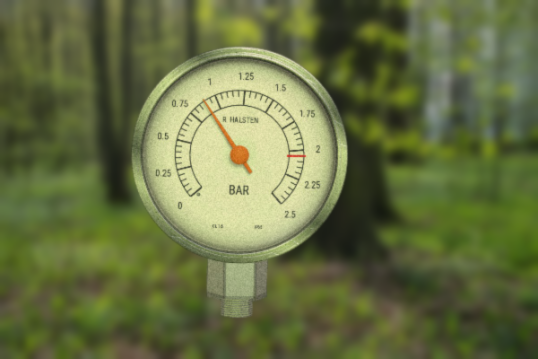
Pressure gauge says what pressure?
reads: 0.9 bar
